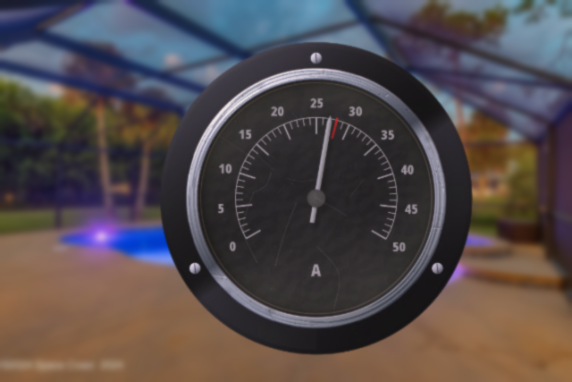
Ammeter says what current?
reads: 27 A
